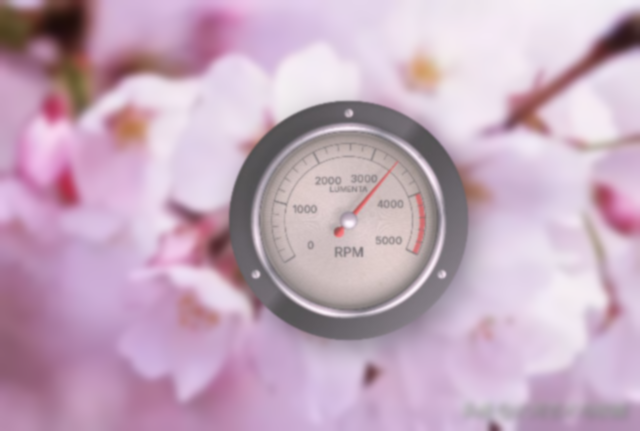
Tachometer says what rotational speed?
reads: 3400 rpm
